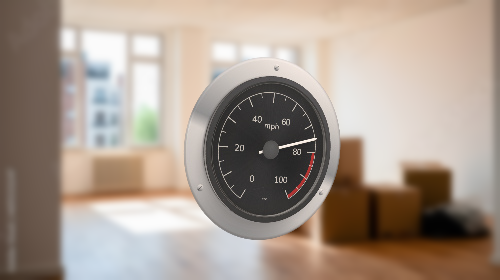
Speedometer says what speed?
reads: 75 mph
